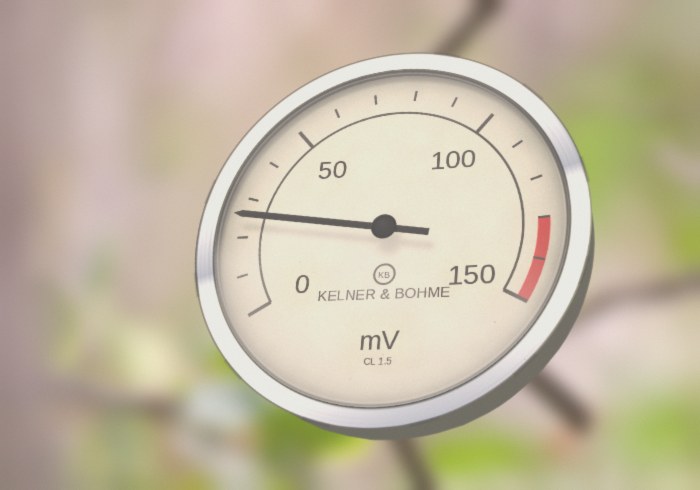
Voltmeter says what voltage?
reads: 25 mV
